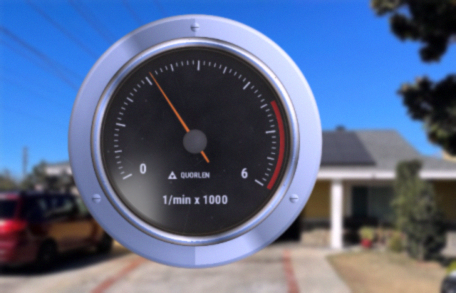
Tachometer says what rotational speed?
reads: 2100 rpm
